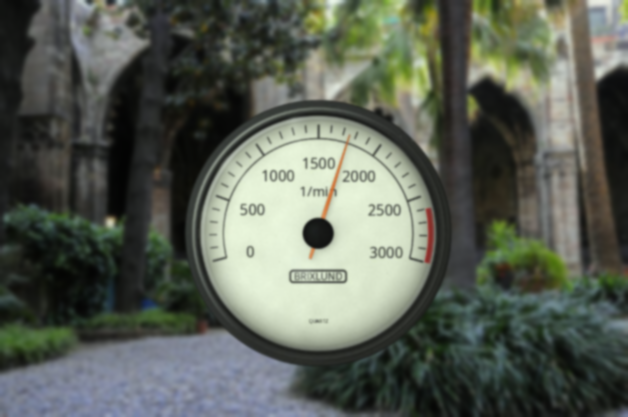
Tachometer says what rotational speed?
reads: 1750 rpm
